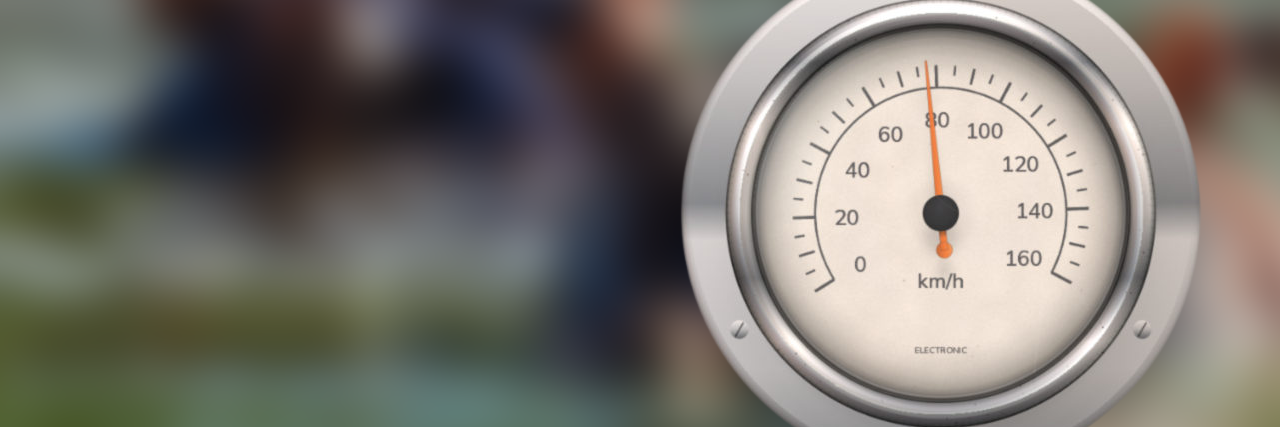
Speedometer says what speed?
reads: 77.5 km/h
